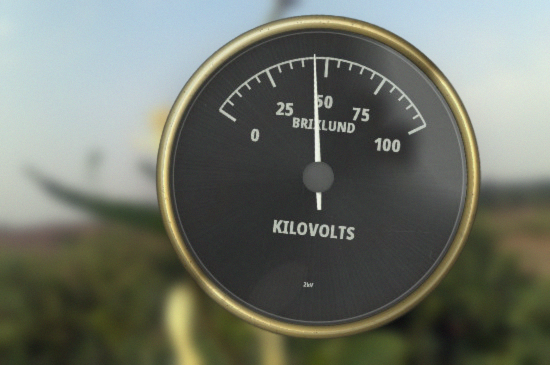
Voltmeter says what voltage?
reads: 45 kV
